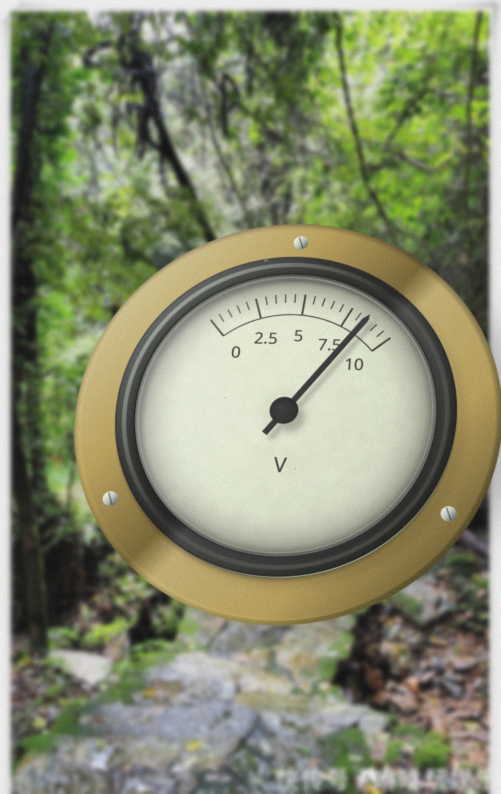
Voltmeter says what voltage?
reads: 8.5 V
